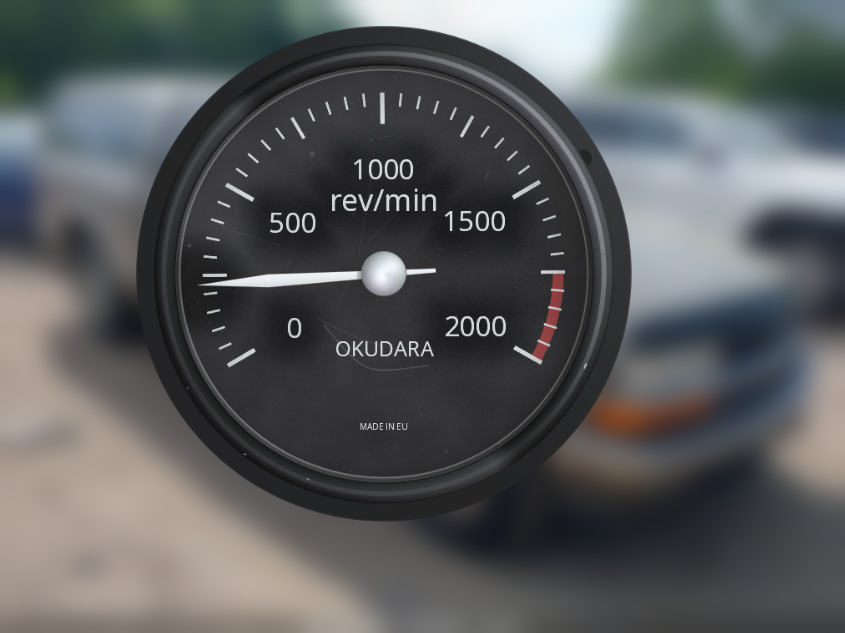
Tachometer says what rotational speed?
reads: 225 rpm
